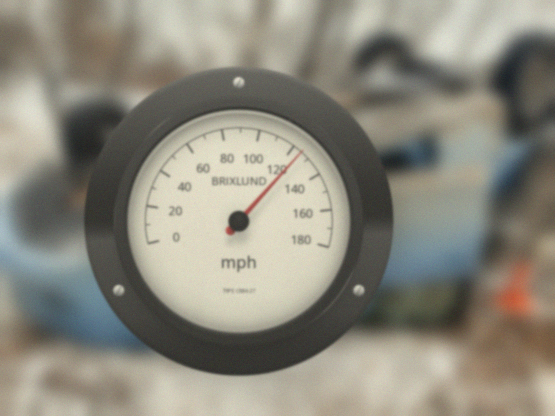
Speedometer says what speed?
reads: 125 mph
